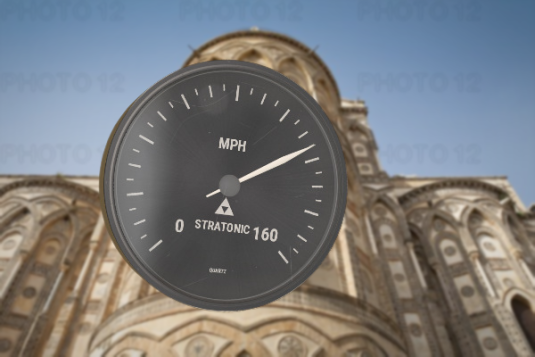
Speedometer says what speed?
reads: 115 mph
